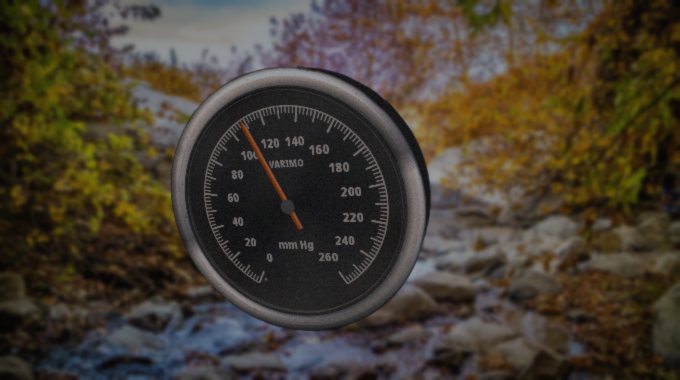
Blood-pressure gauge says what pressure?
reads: 110 mmHg
